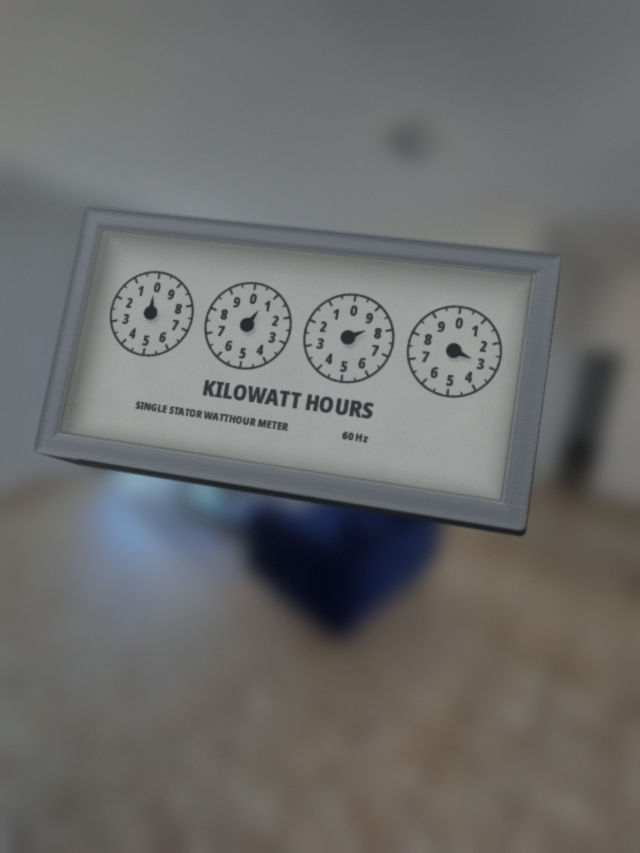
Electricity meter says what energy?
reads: 83 kWh
